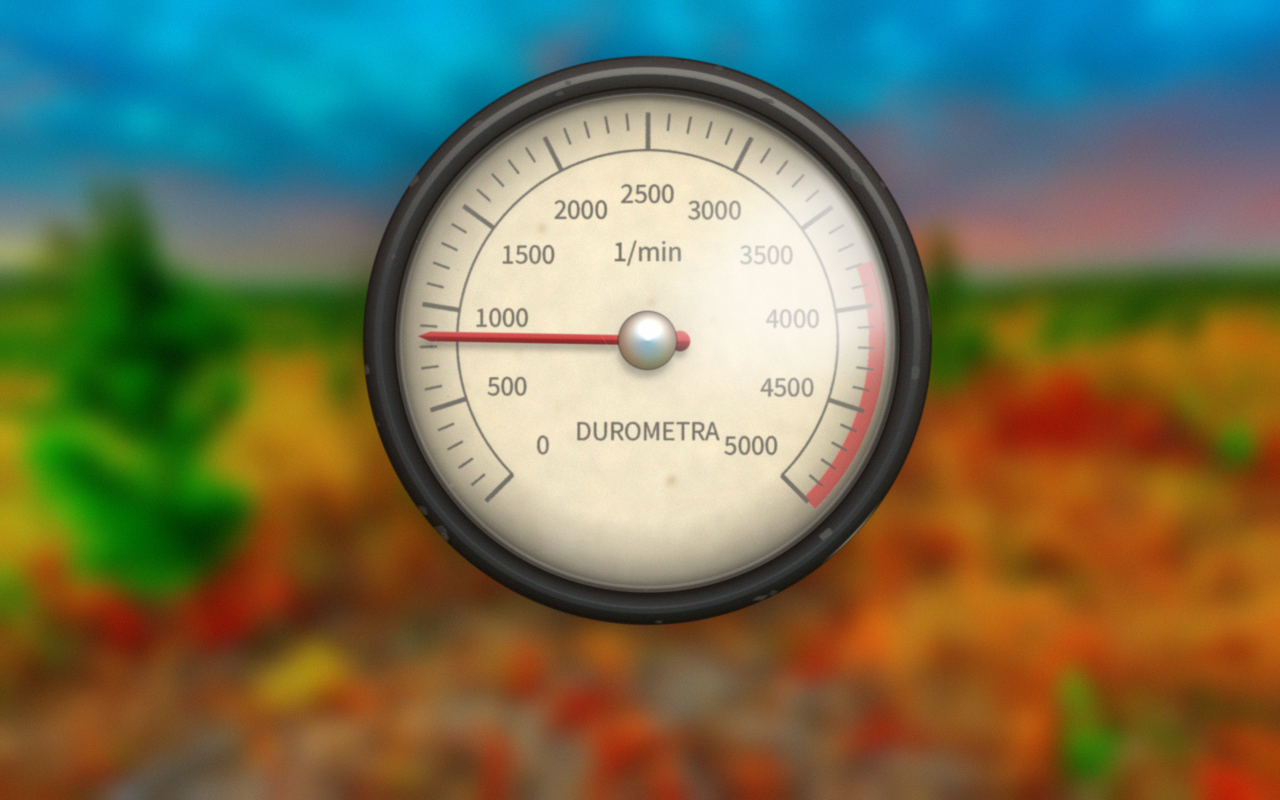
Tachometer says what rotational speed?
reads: 850 rpm
